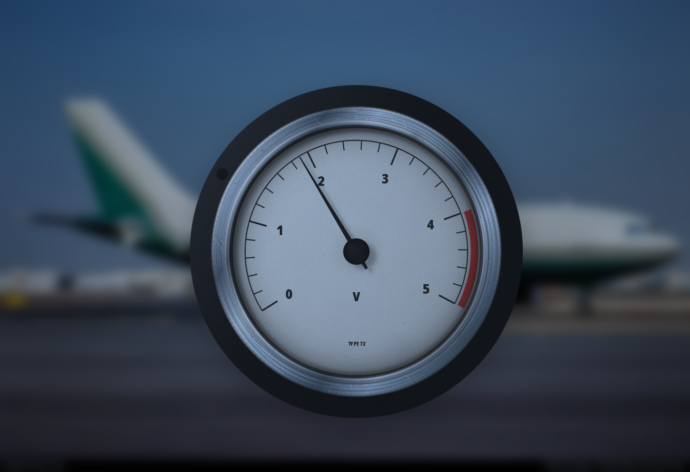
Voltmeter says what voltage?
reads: 1.9 V
